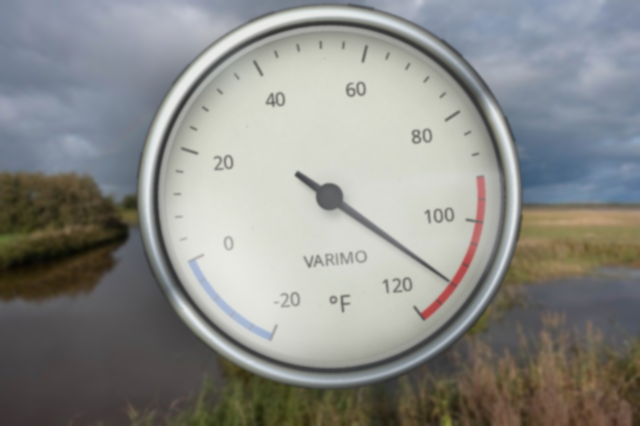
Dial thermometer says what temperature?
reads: 112 °F
